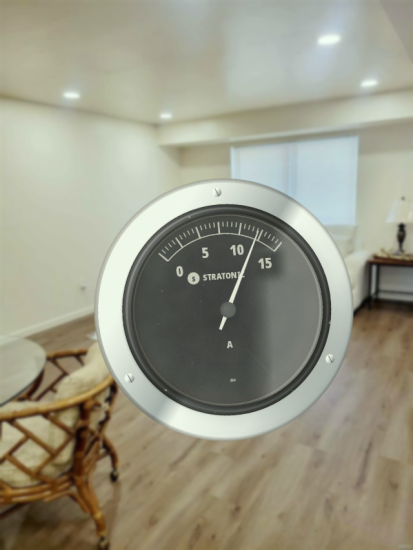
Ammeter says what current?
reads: 12 A
